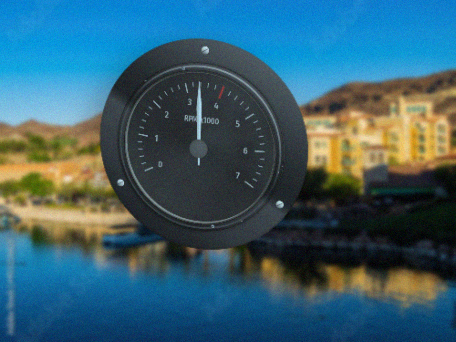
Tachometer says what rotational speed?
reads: 3400 rpm
